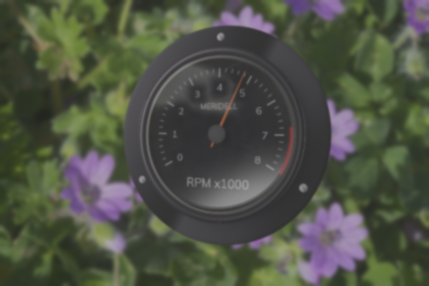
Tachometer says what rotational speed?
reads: 4800 rpm
